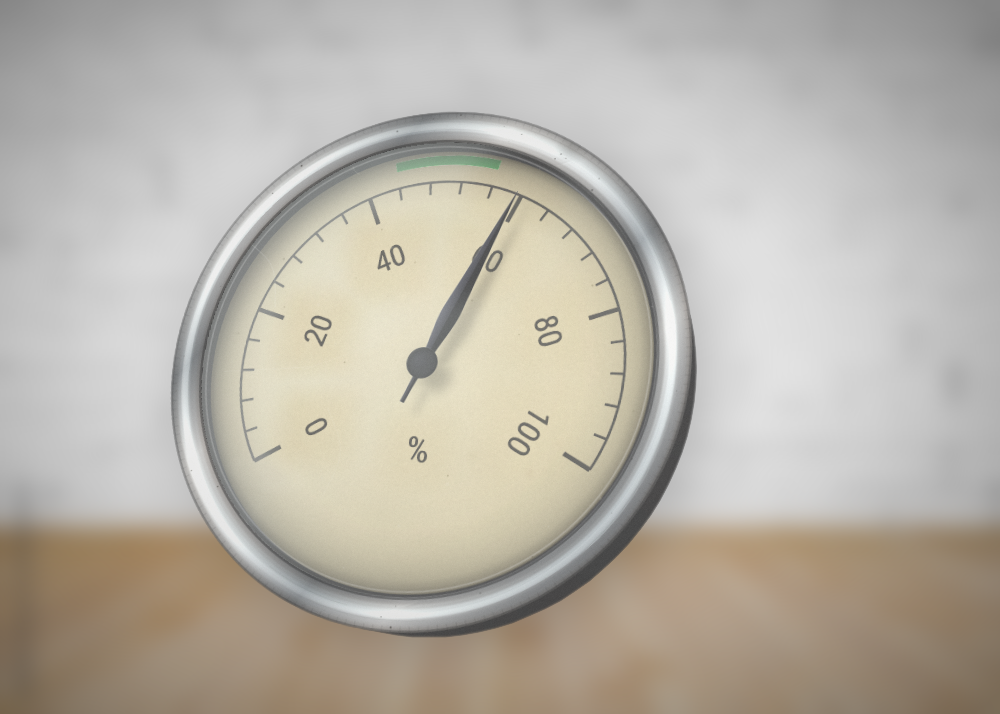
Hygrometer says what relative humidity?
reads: 60 %
